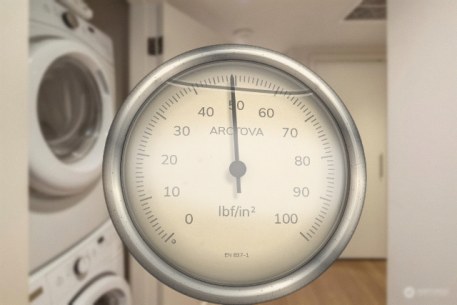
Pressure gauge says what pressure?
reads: 49 psi
